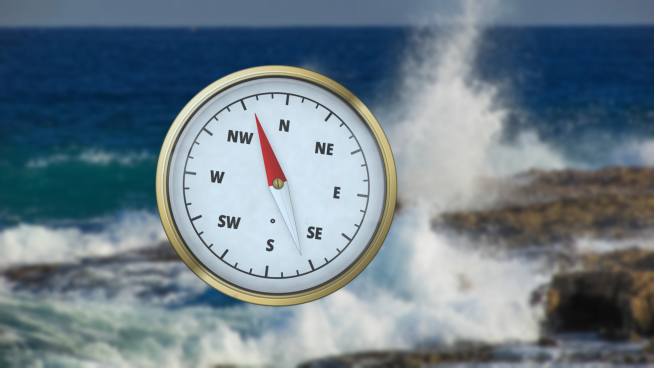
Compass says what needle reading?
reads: 335 °
